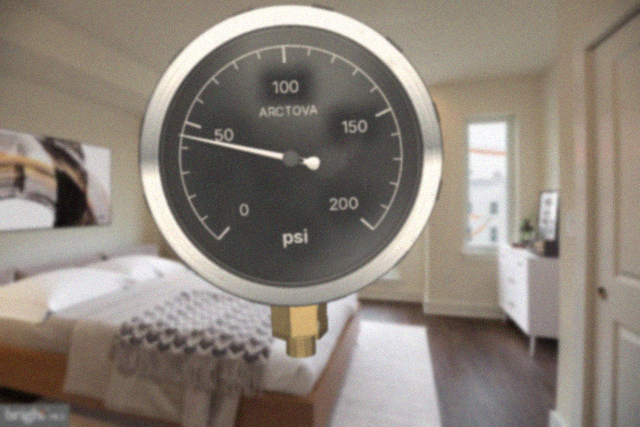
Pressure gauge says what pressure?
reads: 45 psi
